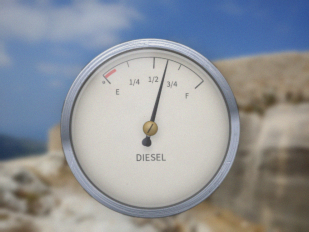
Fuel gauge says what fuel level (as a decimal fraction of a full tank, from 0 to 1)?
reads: 0.625
